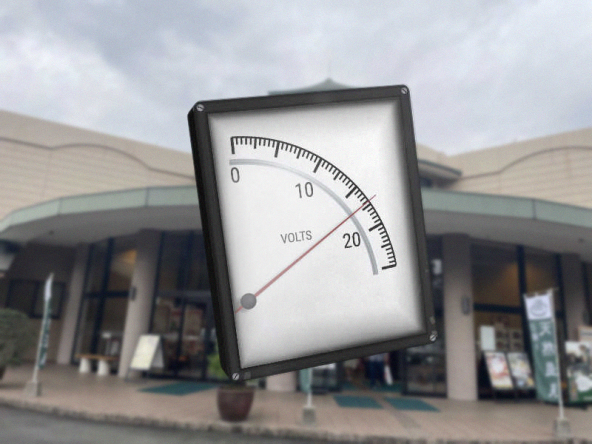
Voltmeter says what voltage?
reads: 17 V
